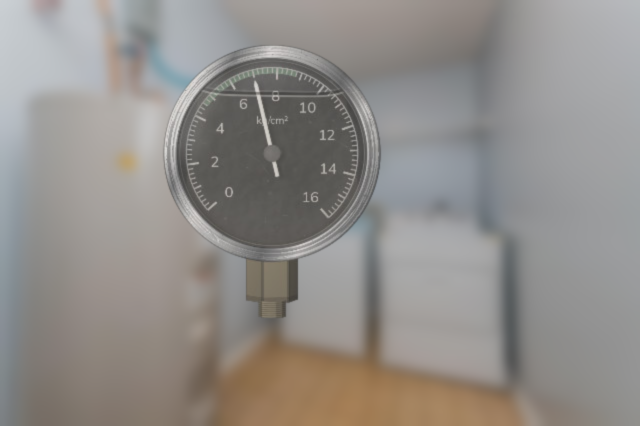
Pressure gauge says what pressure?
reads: 7 kg/cm²
